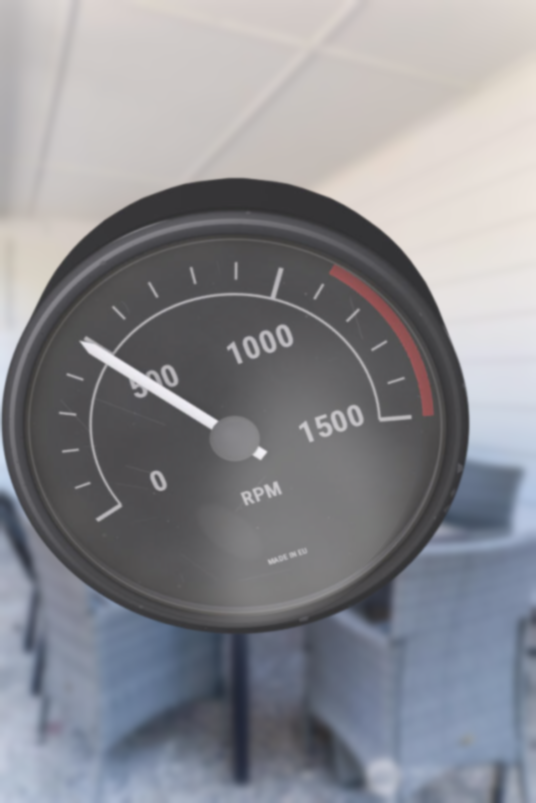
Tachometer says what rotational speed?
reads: 500 rpm
